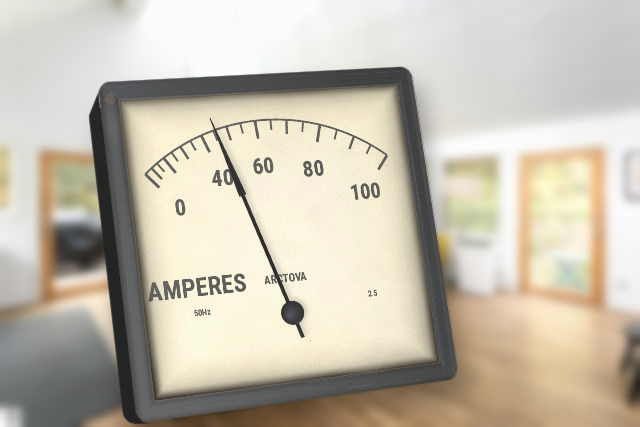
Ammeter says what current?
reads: 45 A
